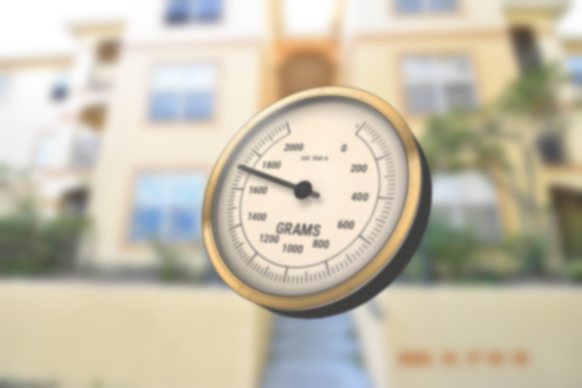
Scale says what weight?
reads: 1700 g
